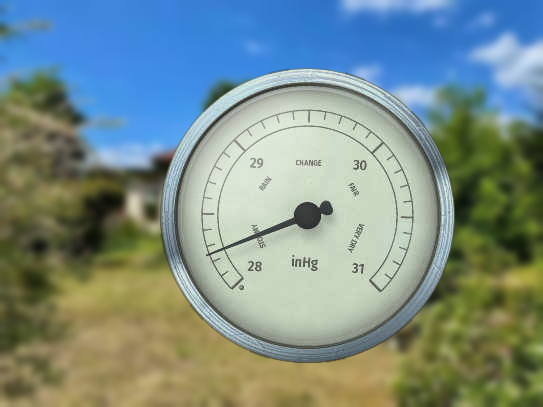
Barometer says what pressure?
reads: 28.25 inHg
